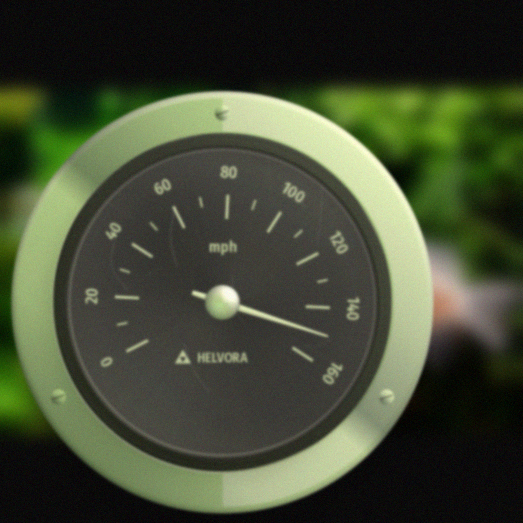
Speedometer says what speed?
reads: 150 mph
